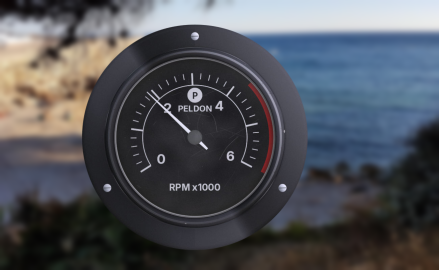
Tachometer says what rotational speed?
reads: 1900 rpm
